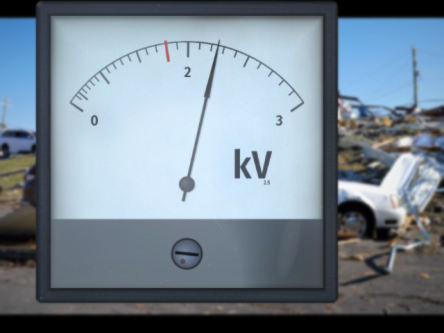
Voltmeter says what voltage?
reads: 2.25 kV
